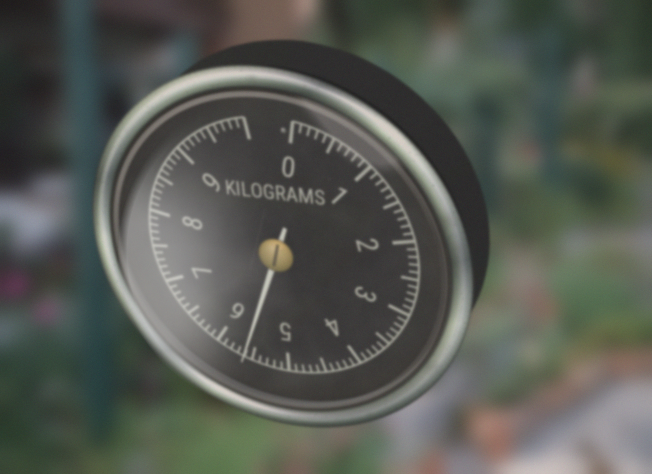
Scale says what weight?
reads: 5.6 kg
